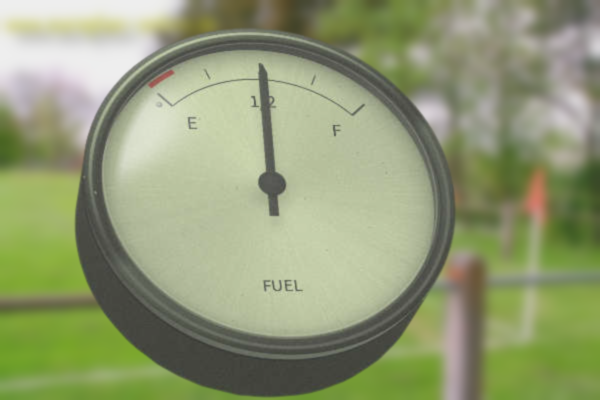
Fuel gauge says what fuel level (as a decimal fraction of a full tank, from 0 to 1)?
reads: 0.5
